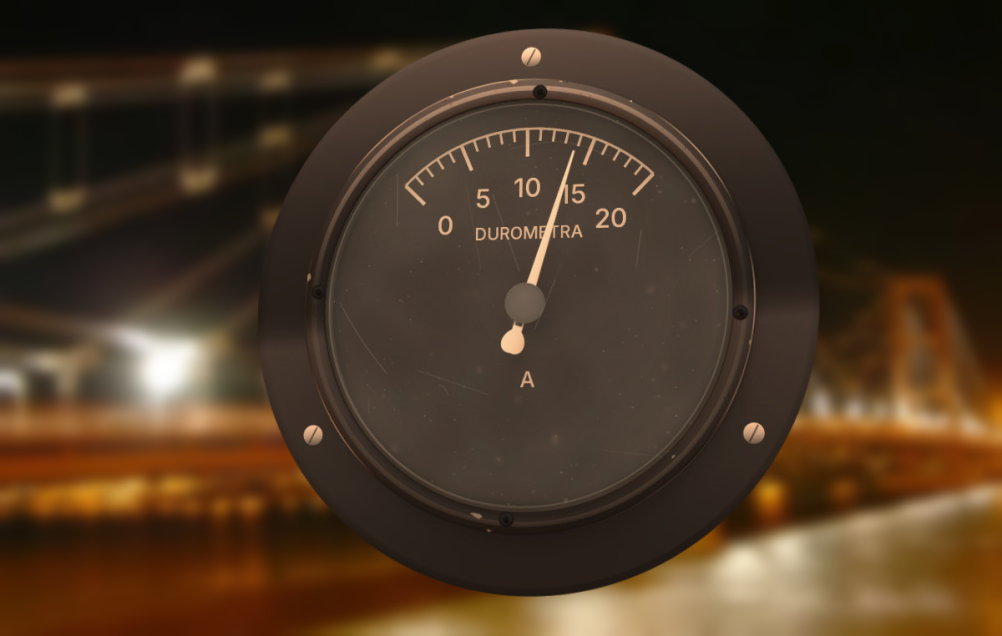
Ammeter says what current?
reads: 14 A
